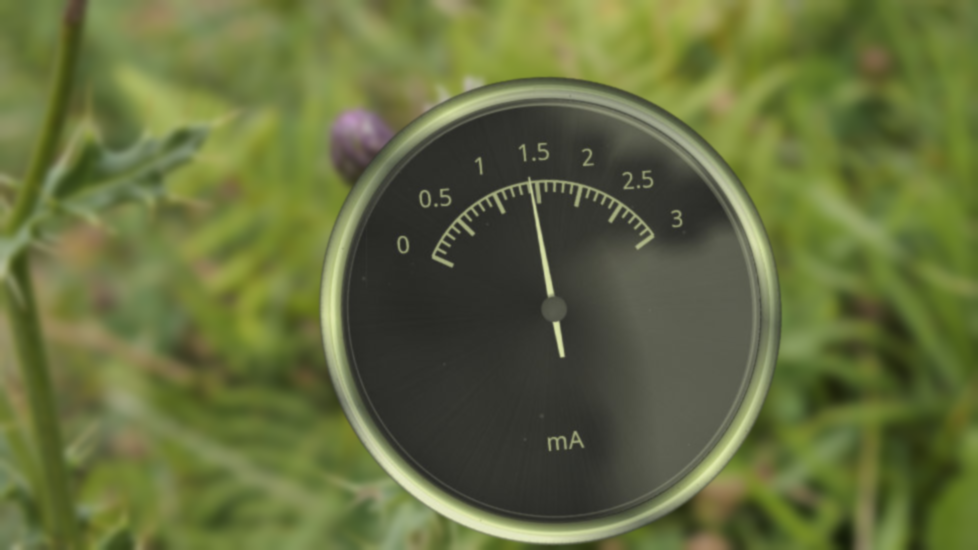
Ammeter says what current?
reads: 1.4 mA
